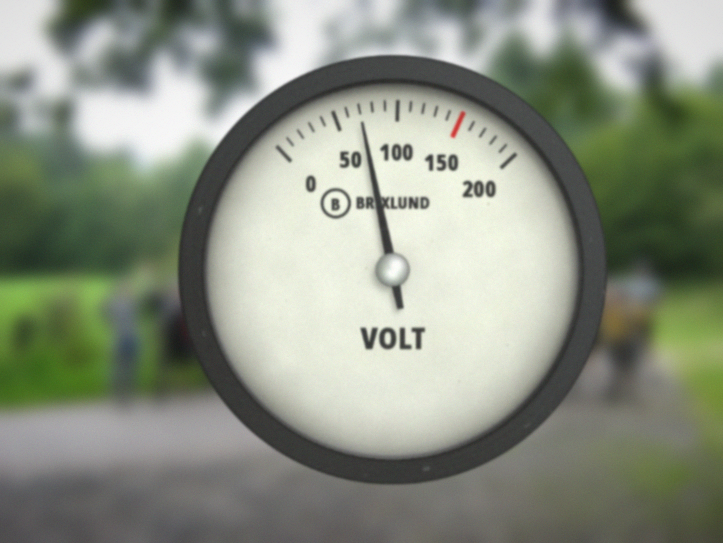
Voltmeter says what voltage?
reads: 70 V
